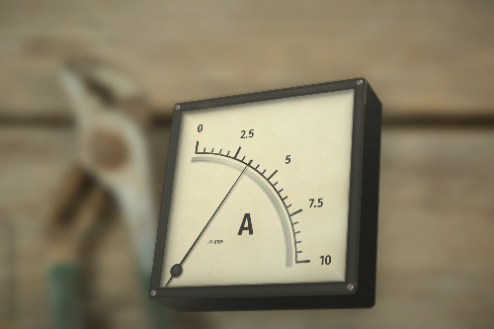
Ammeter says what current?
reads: 3.5 A
